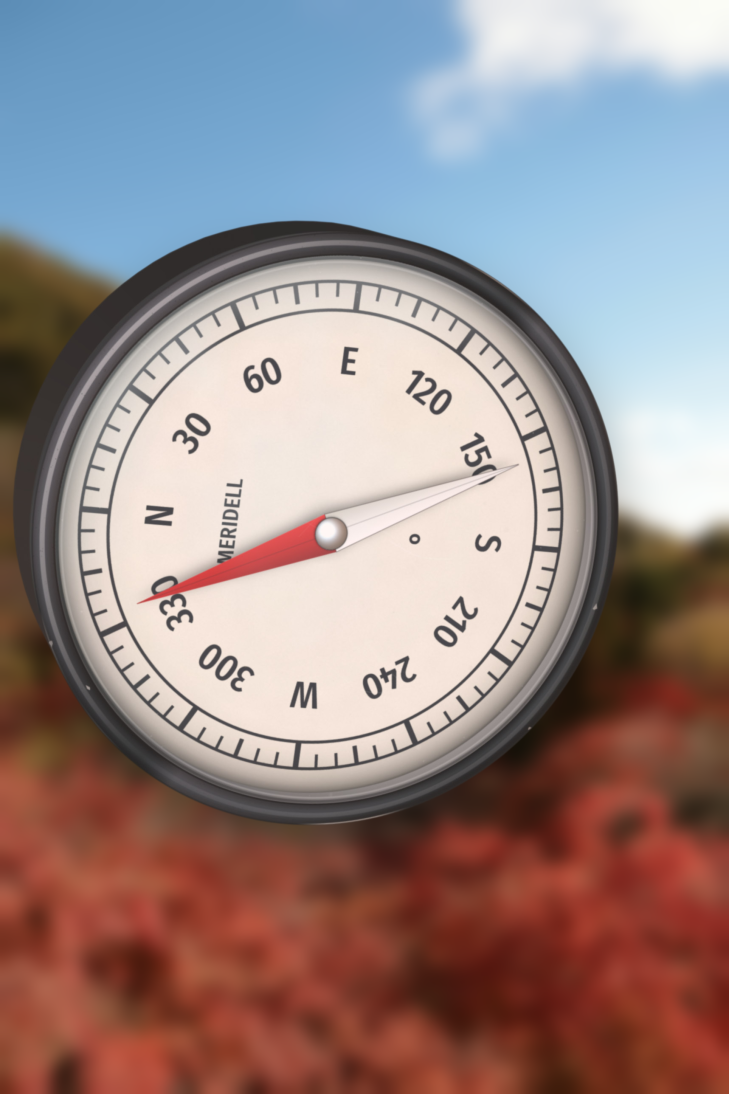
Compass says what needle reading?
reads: 335 °
